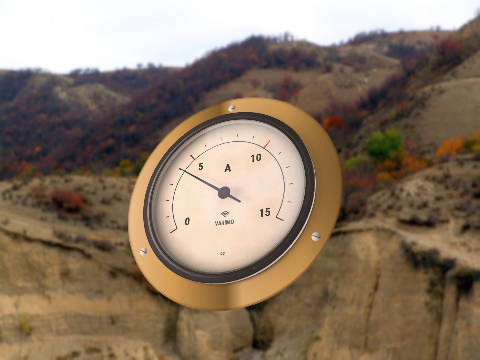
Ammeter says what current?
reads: 4 A
